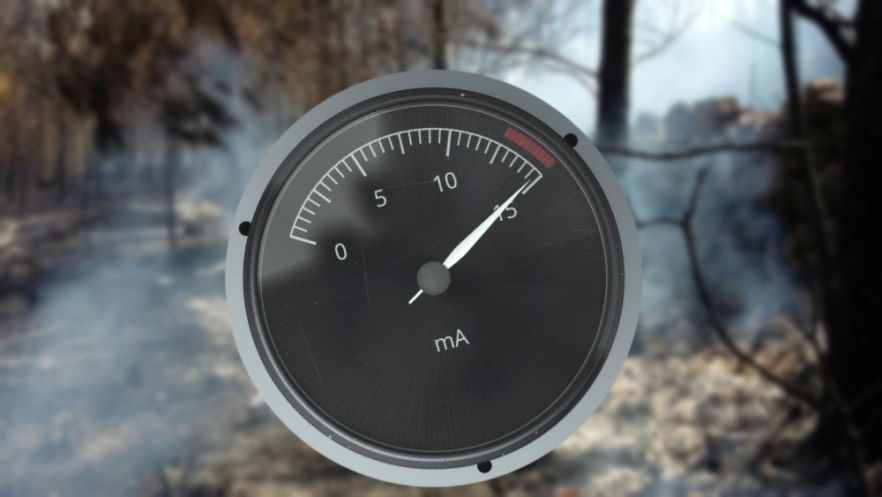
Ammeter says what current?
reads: 14.75 mA
